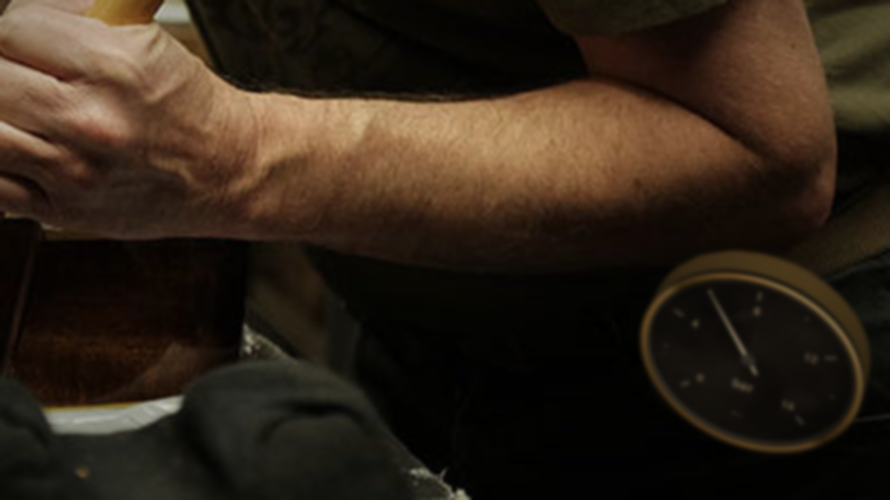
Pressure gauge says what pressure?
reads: 6 bar
